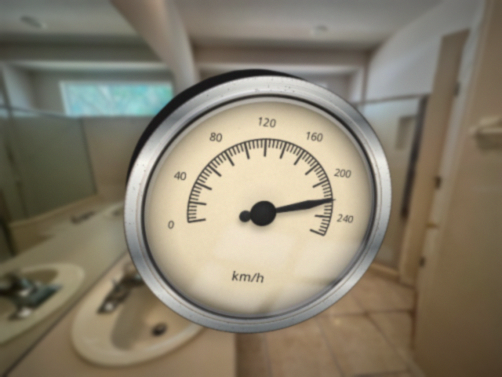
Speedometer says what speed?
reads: 220 km/h
